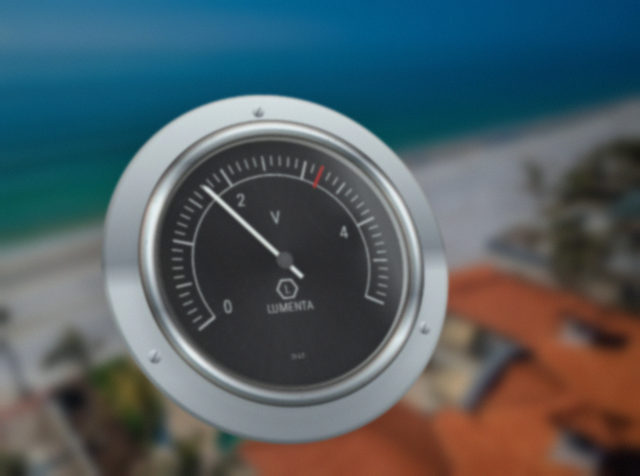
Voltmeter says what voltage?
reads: 1.7 V
